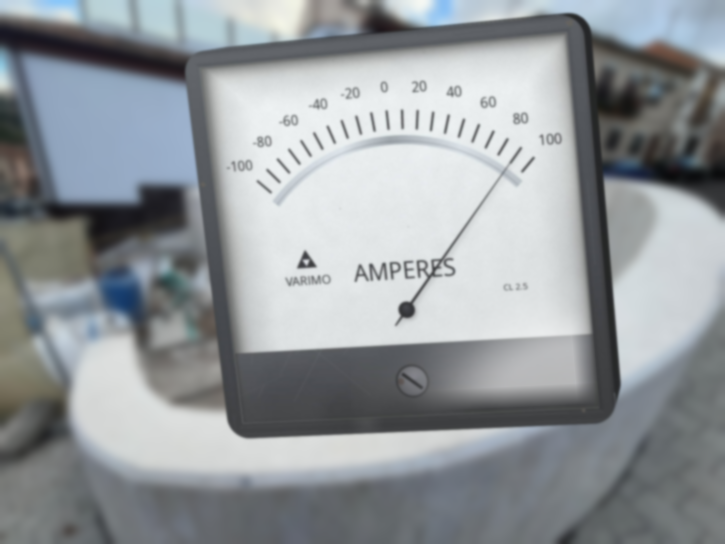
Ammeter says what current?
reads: 90 A
